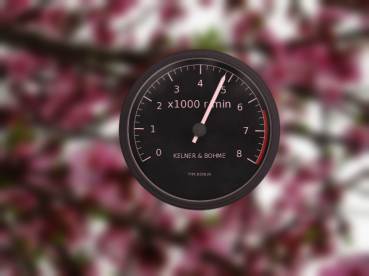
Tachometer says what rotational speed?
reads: 4800 rpm
